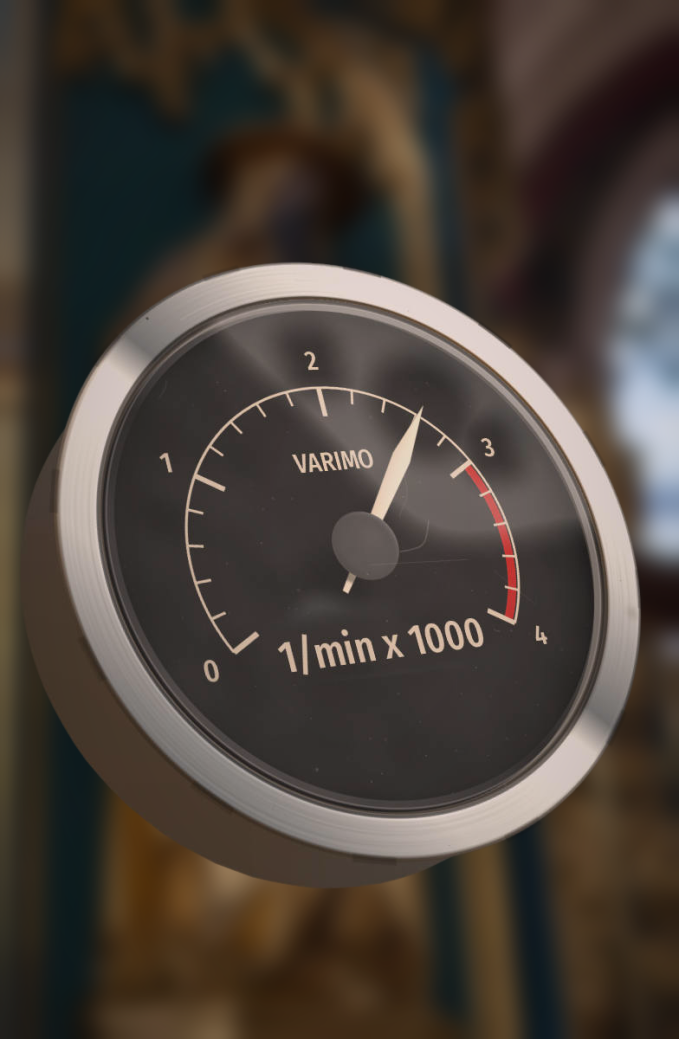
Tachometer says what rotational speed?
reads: 2600 rpm
